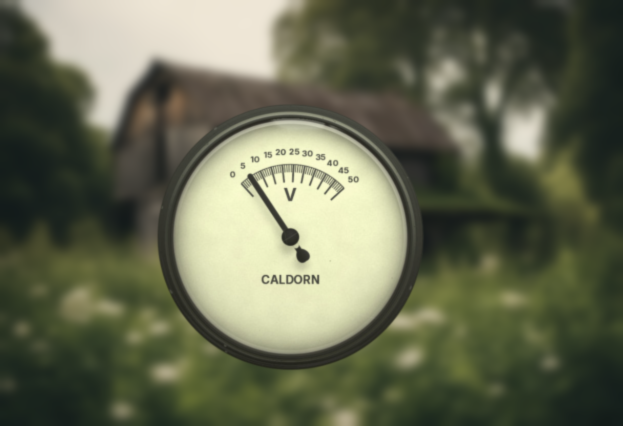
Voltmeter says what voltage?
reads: 5 V
